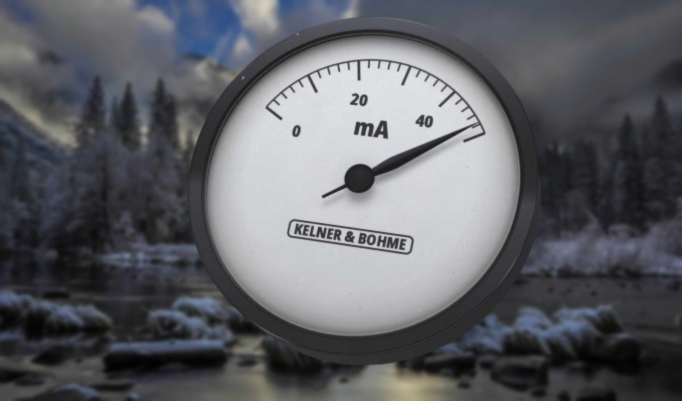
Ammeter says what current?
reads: 48 mA
